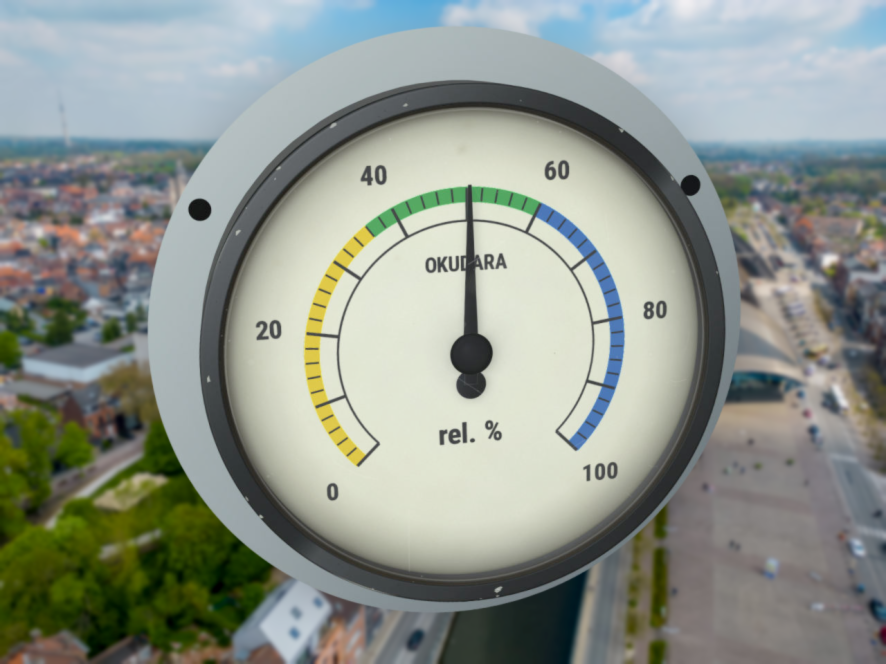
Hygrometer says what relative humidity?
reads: 50 %
